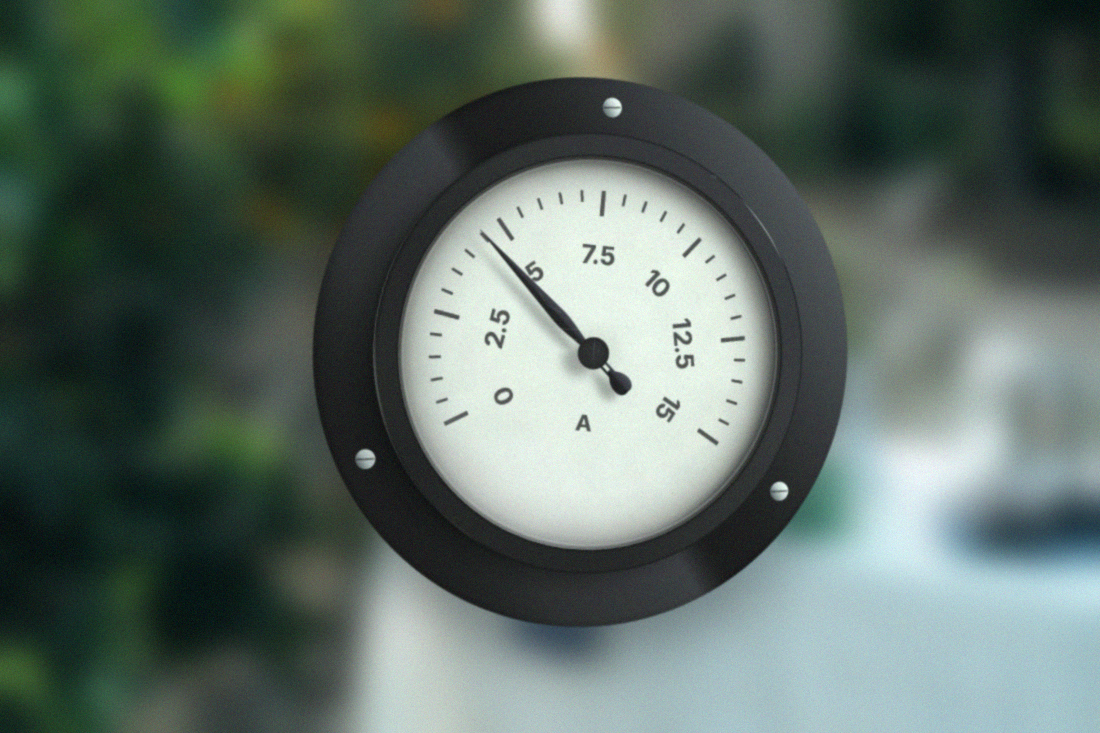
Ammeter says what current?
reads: 4.5 A
